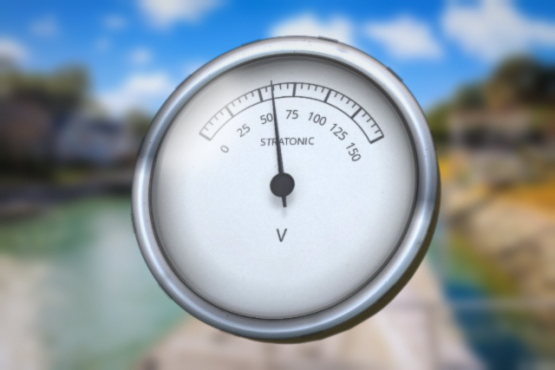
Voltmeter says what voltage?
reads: 60 V
